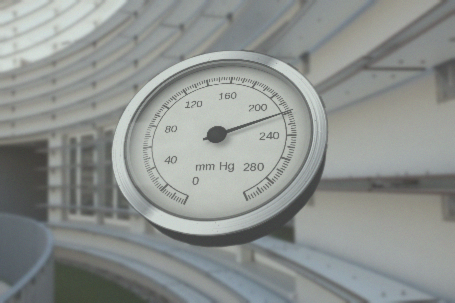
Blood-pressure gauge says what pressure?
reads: 220 mmHg
